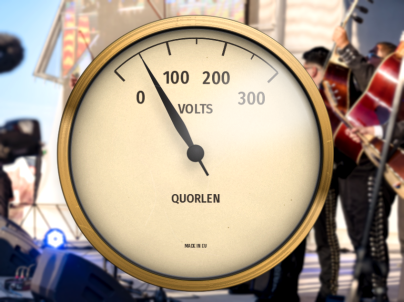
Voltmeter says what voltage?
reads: 50 V
